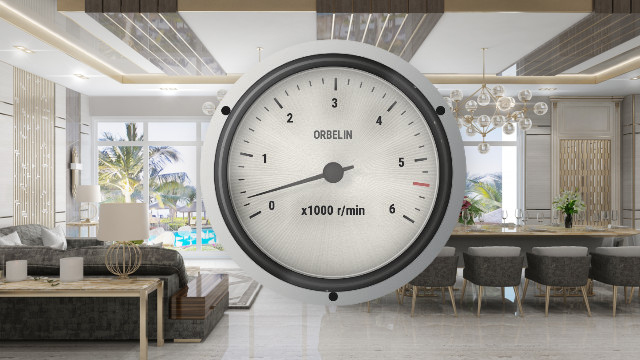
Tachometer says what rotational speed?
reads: 300 rpm
